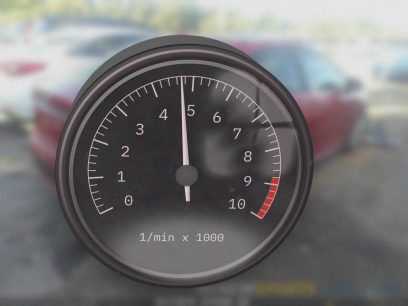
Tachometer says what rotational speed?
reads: 4700 rpm
